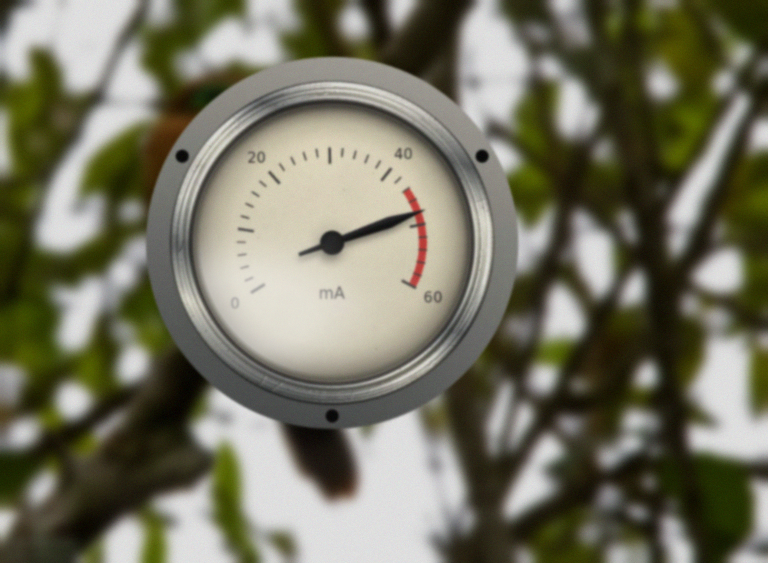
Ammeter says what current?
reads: 48 mA
